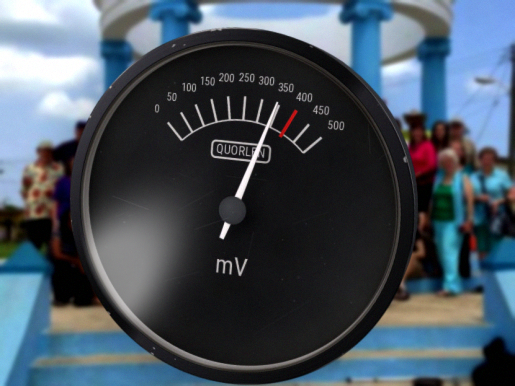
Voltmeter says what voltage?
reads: 350 mV
